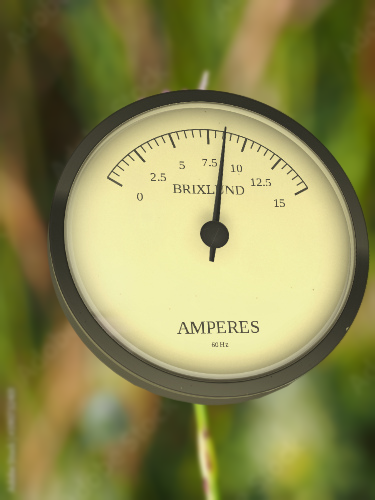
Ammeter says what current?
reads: 8.5 A
